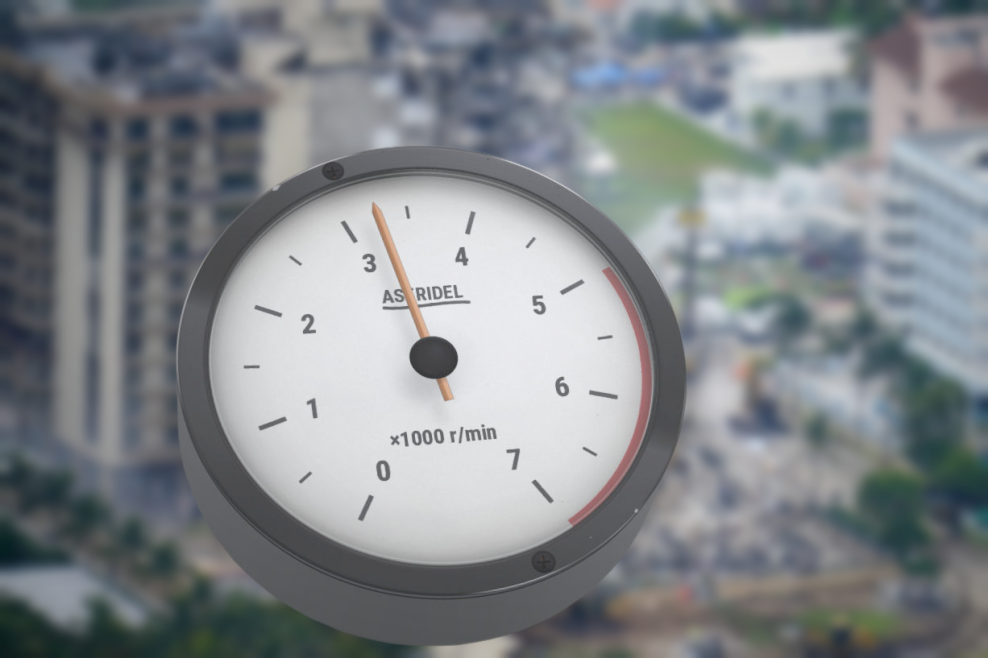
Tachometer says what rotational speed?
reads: 3250 rpm
